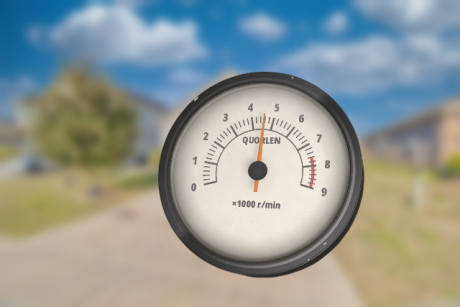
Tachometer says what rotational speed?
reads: 4600 rpm
